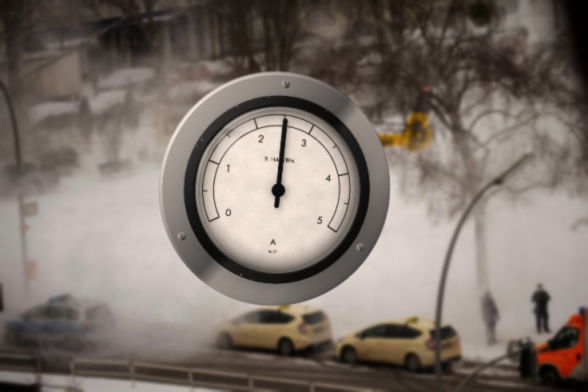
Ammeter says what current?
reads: 2.5 A
